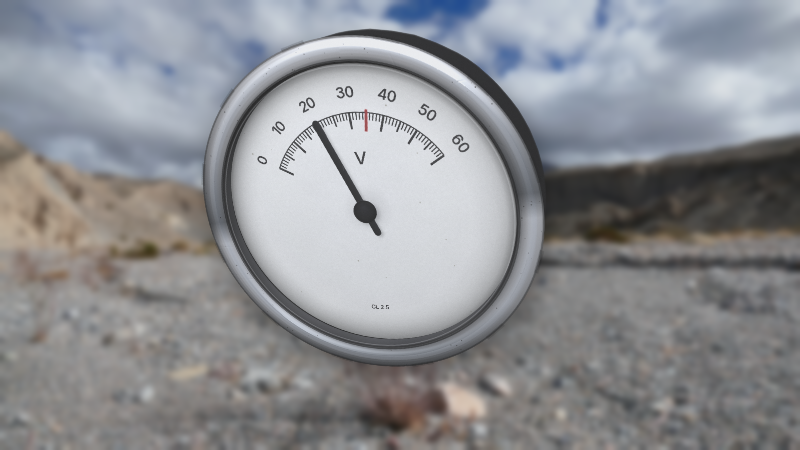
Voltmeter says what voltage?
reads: 20 V
